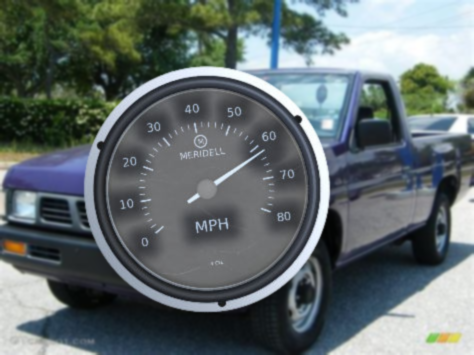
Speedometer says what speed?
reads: 62 mph
